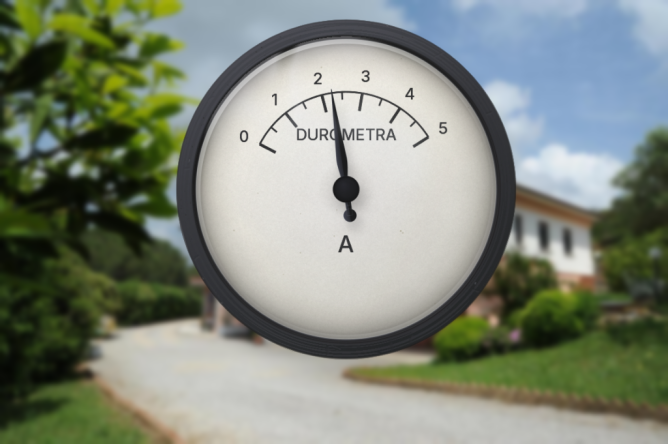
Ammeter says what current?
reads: 2.25 A
